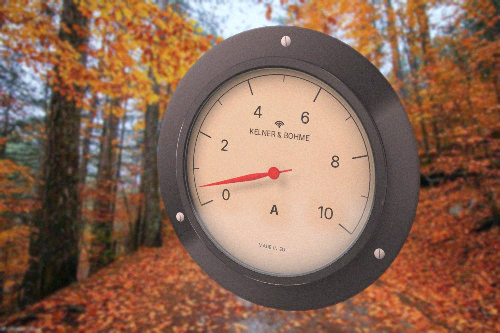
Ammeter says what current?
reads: 0.5 A
